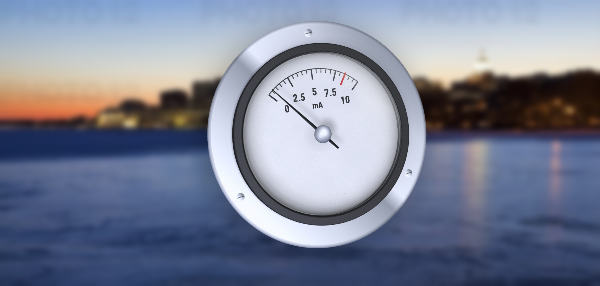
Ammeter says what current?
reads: 0.5 mA
